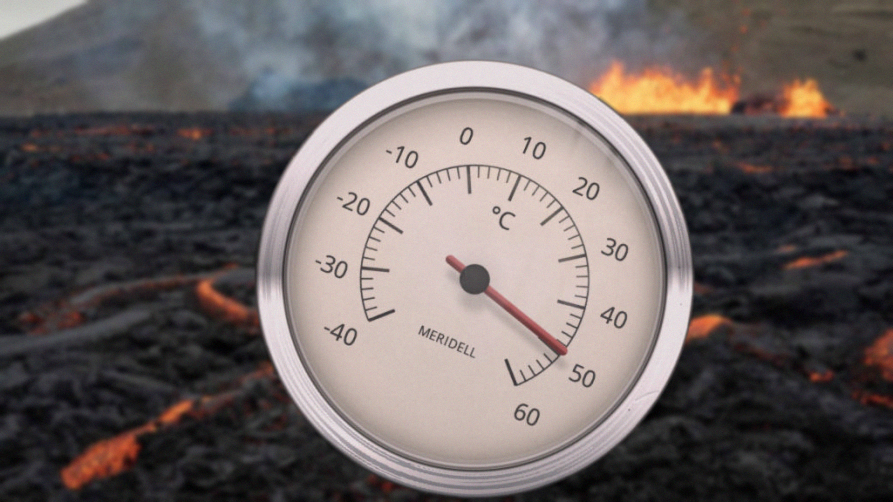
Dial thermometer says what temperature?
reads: 49 °C
